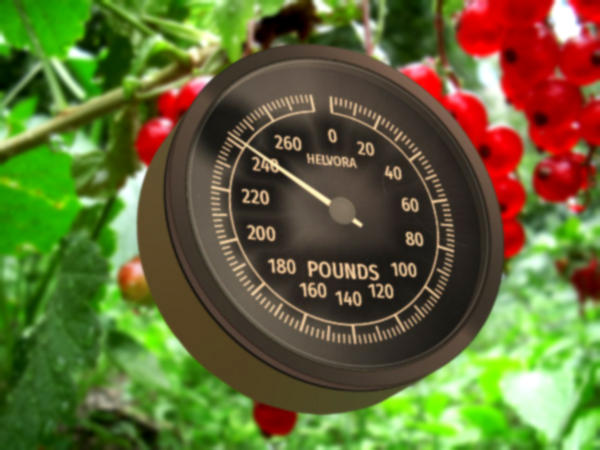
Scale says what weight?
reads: 240 lb
